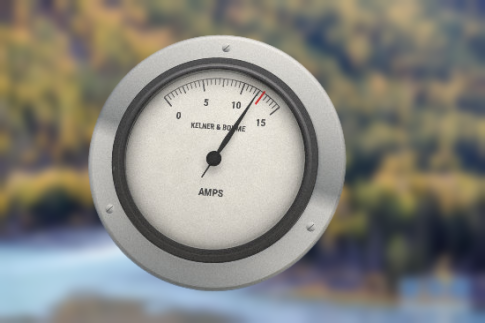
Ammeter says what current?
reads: 12 A
